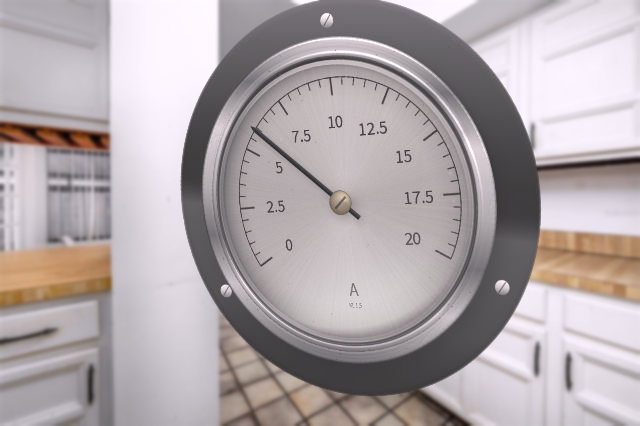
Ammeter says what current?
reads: 6 A
